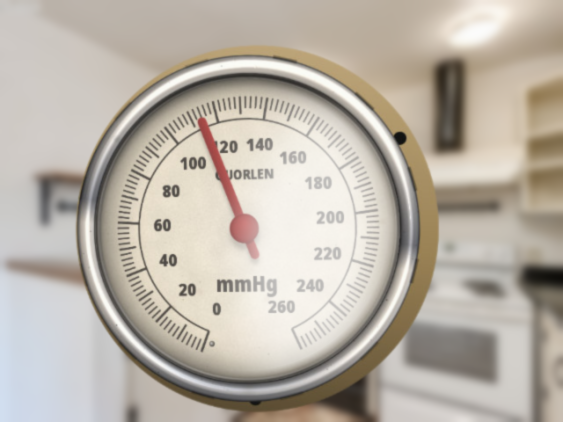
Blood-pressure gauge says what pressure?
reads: 114 mmHg
